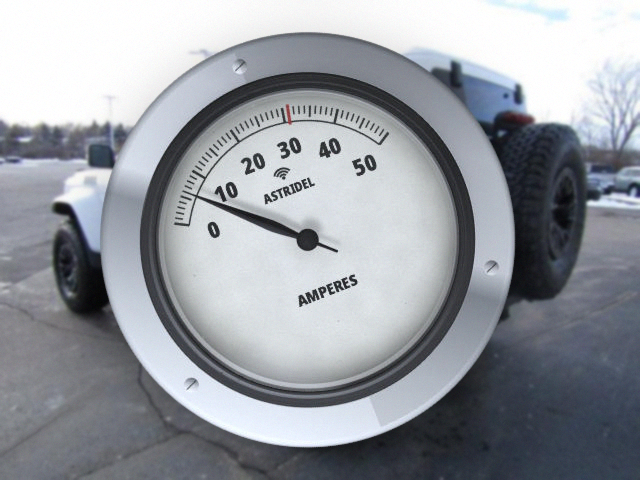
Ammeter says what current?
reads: 6 A
